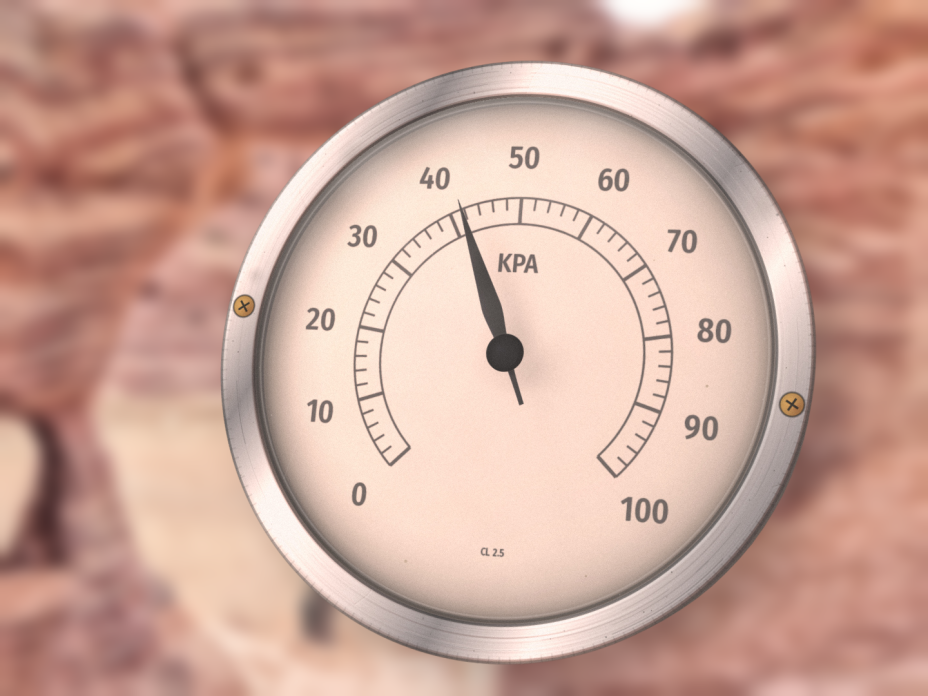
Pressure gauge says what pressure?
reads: 42 kPa
